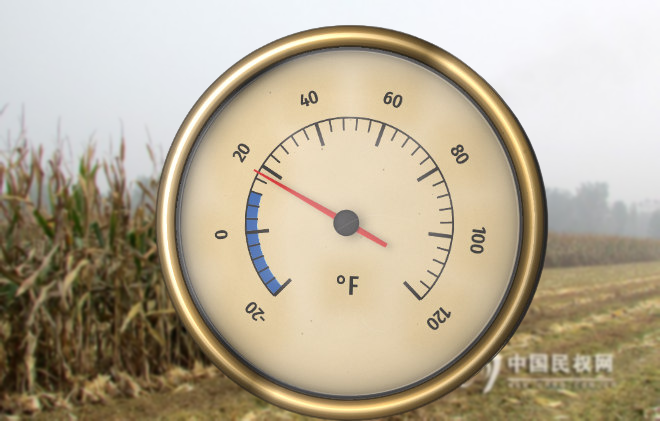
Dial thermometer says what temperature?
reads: 18 °F
